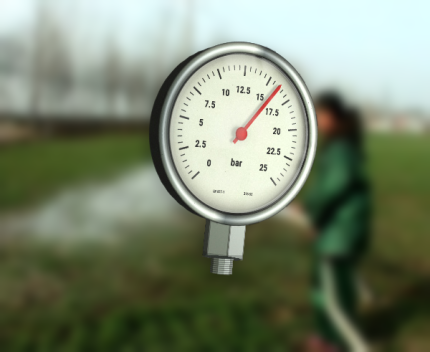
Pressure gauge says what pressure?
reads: 16 bar
